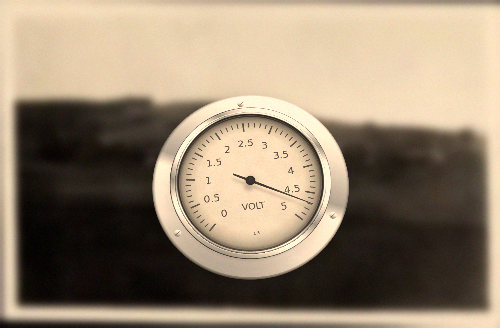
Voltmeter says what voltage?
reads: 4.7 V
